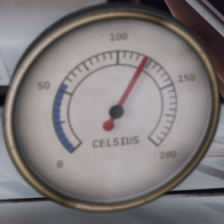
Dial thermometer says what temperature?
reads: 120 °C
